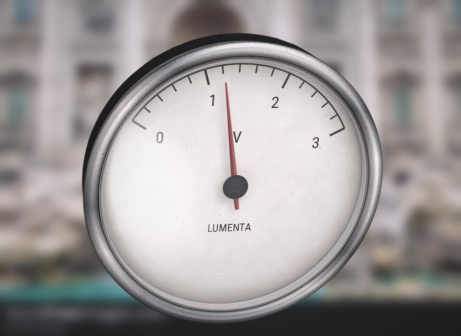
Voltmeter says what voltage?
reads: 1.2 V
